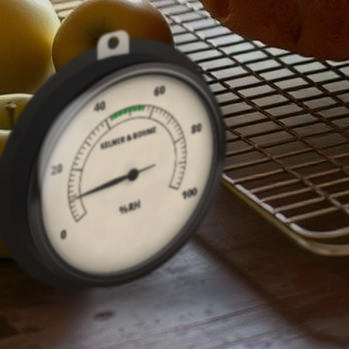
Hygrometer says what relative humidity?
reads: 10 %
